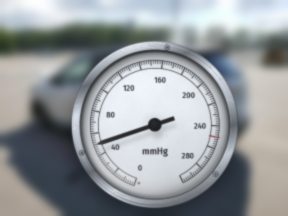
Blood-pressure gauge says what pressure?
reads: 50 mmHg
